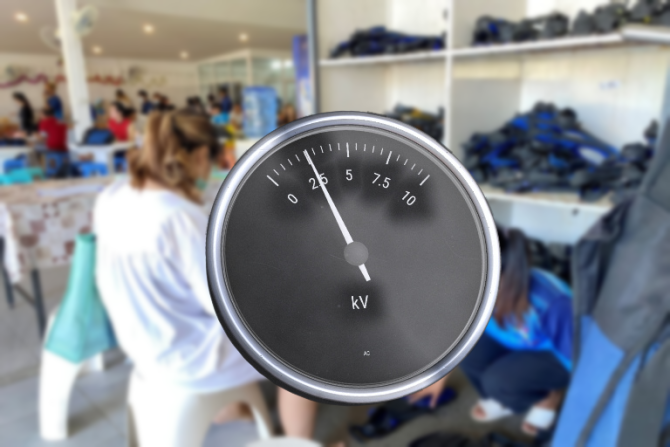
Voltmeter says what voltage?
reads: 2.5 kV
